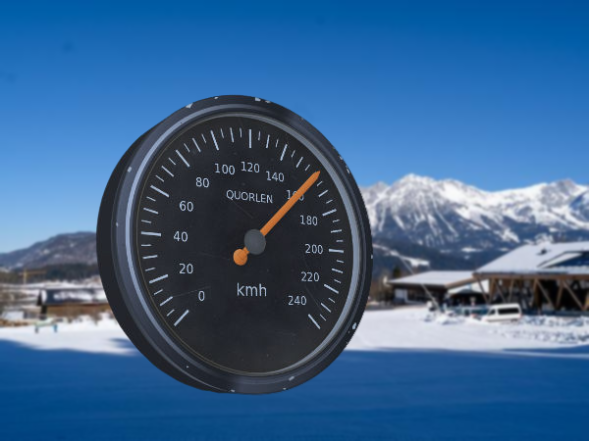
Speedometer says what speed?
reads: 160 km/h
